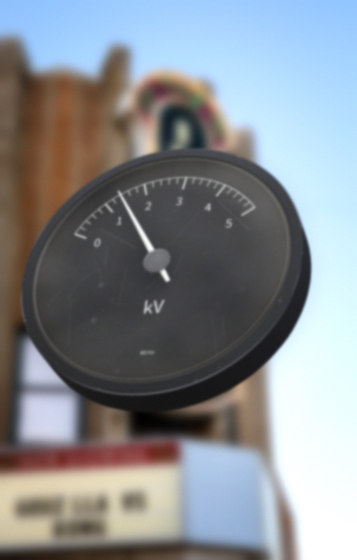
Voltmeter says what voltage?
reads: 1.4 kV
